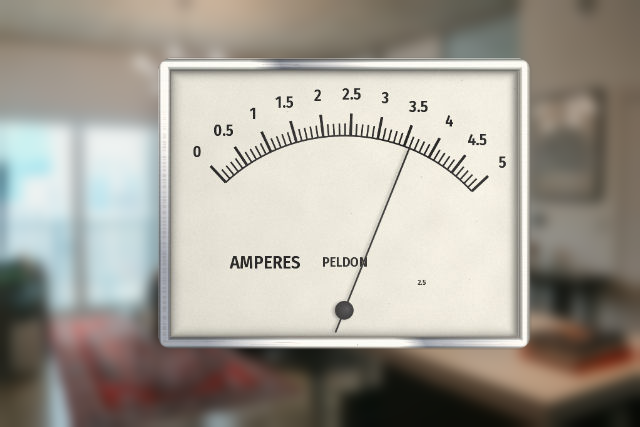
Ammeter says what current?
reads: 3.6 A
